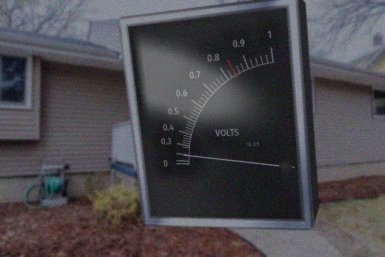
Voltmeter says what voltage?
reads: 0.2 V
